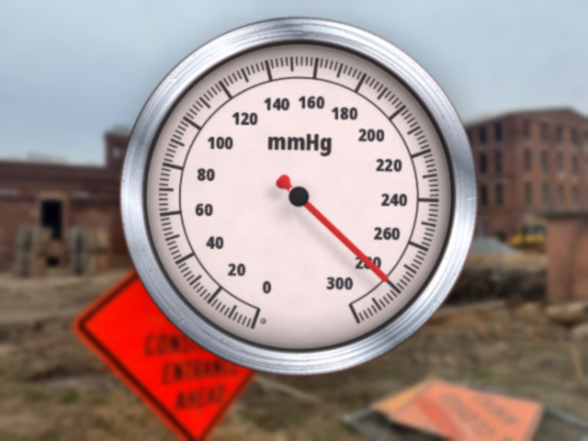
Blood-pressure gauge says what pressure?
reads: 280 mmHg
